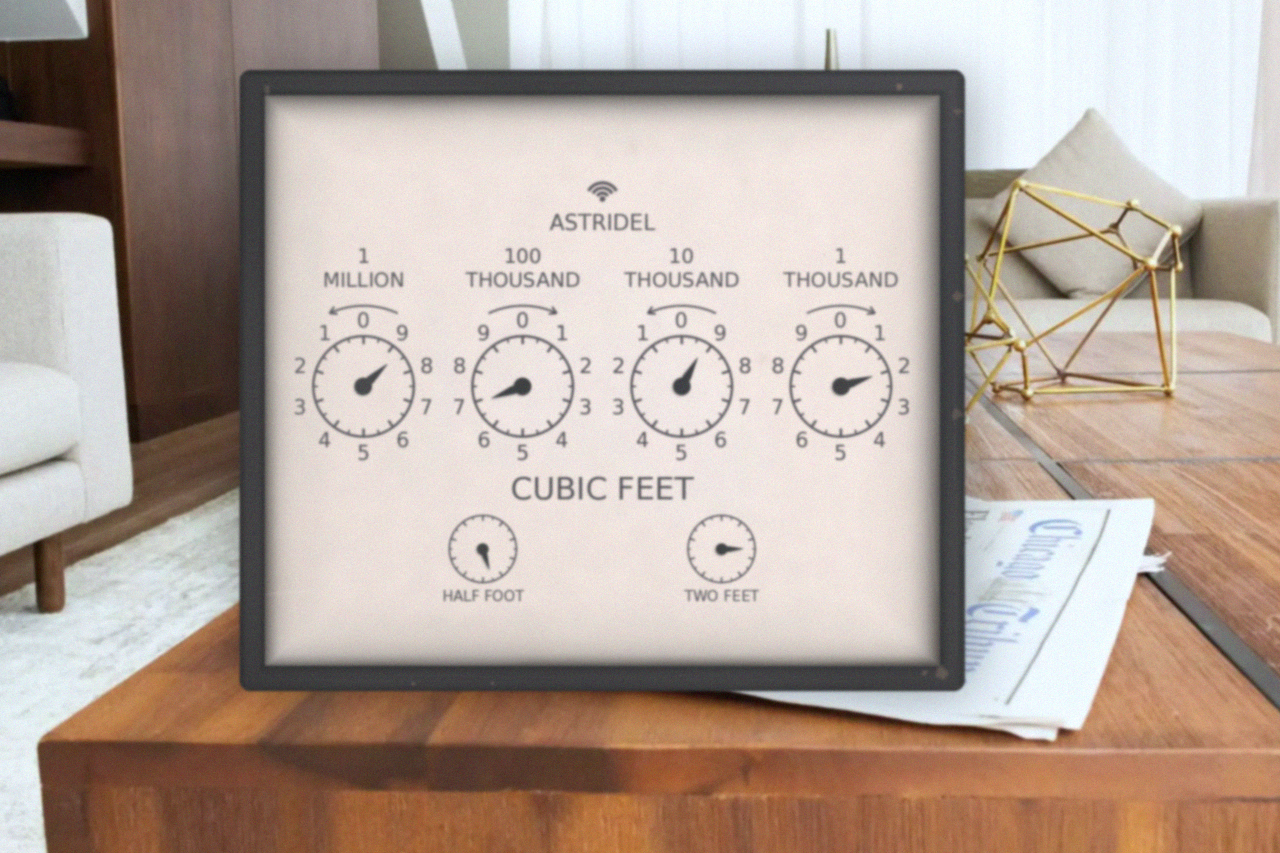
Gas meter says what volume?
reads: 869200 ft³
